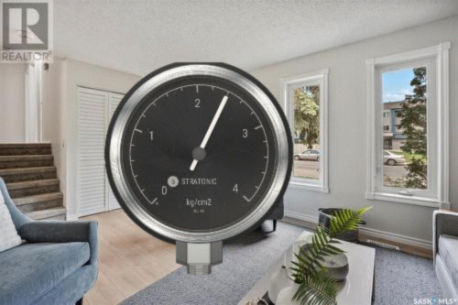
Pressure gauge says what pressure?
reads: 2.4 kg/cm²
